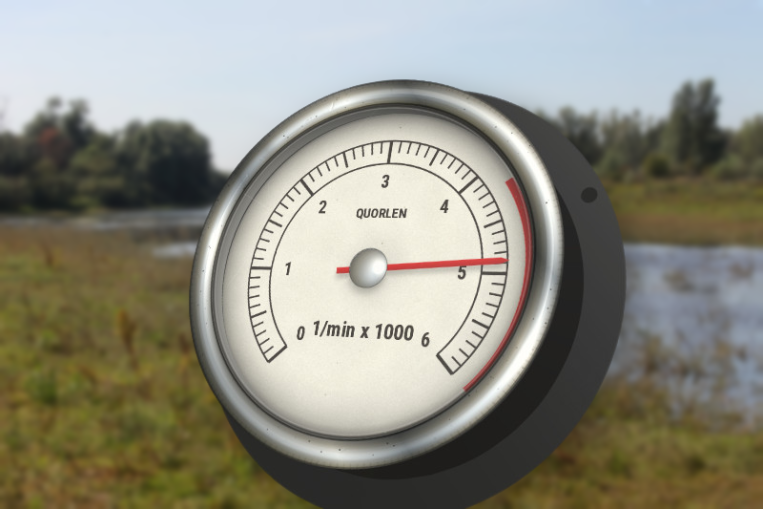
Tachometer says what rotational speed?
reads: 4900 rpm
